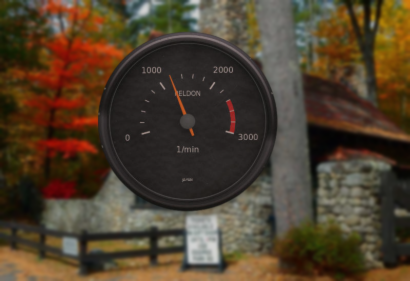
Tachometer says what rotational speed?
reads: 1200 rpm
